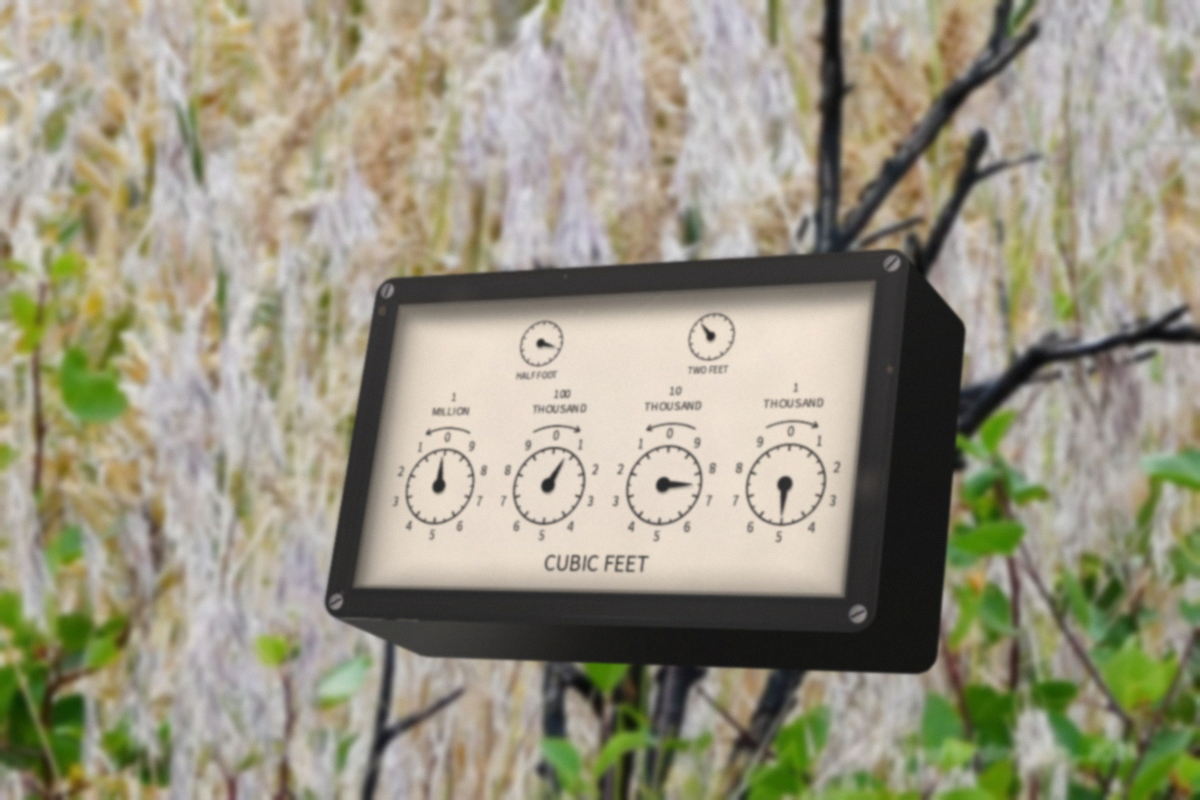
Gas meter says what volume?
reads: 7500 ft³
